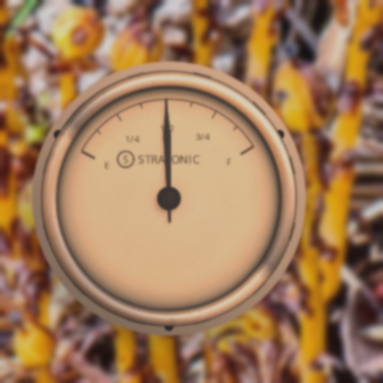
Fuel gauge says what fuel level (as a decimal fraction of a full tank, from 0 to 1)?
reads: 0.5
